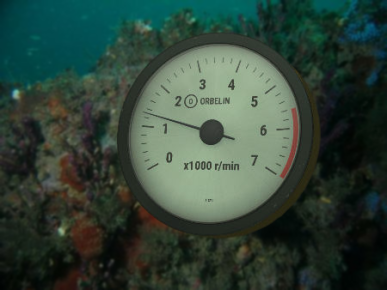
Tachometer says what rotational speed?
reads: 1300 rpm
